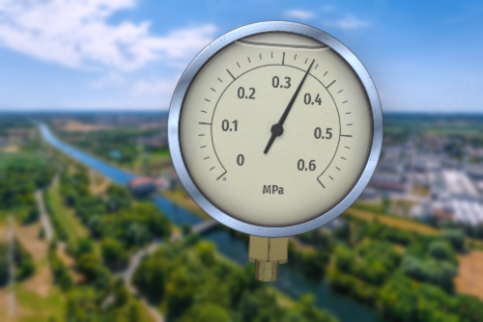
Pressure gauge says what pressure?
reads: 0.35 MPa
